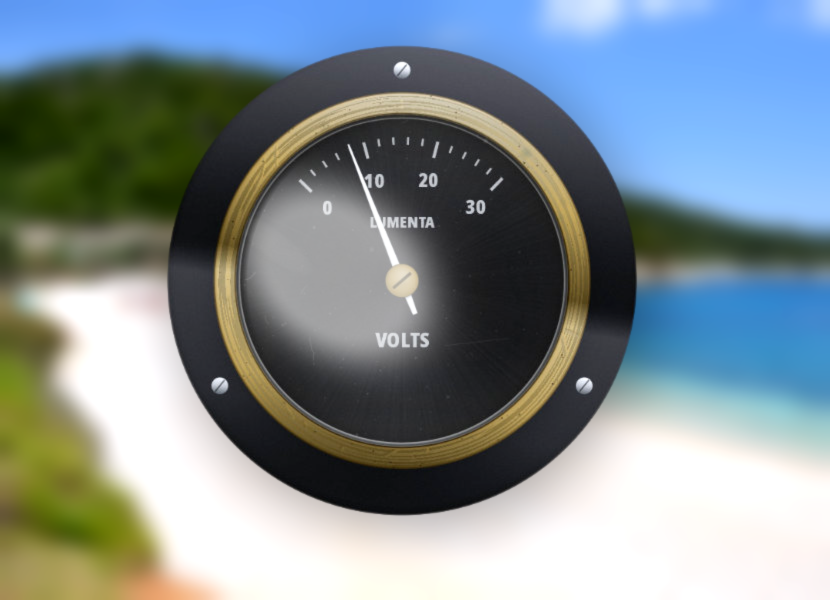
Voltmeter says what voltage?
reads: 8 V
